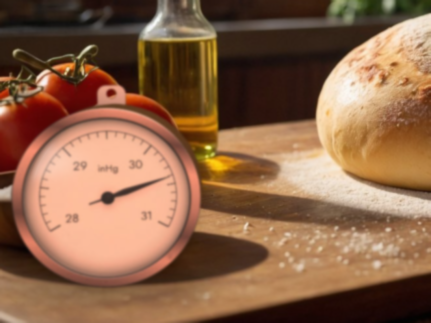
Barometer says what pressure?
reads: 30.4 inHg
